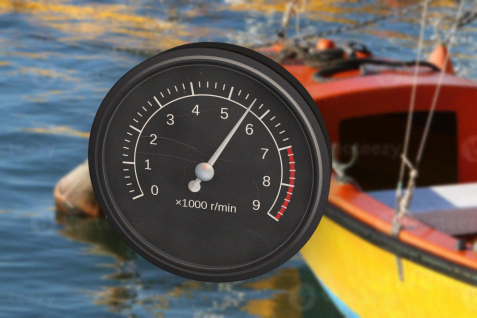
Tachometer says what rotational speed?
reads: 5600 rpm
